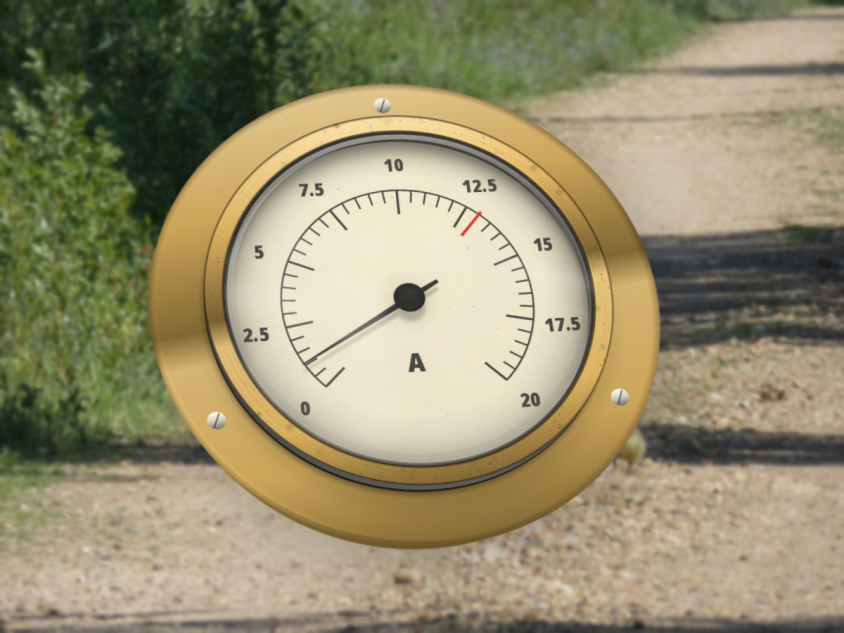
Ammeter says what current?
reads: 1 A
